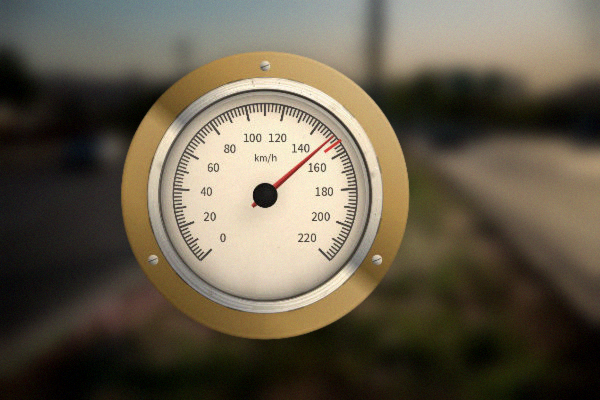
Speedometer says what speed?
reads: 150 km/h
